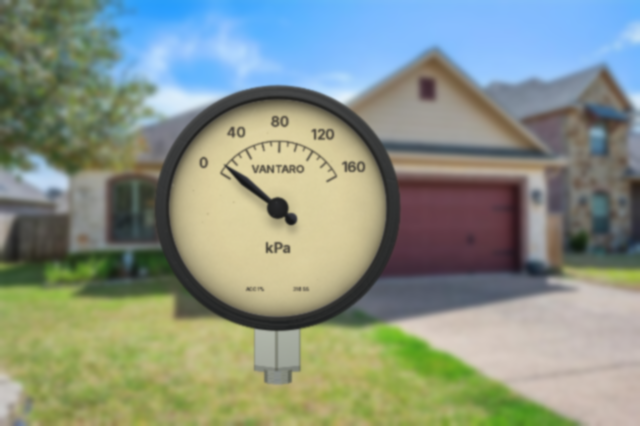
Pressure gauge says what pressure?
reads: 10 kPa
